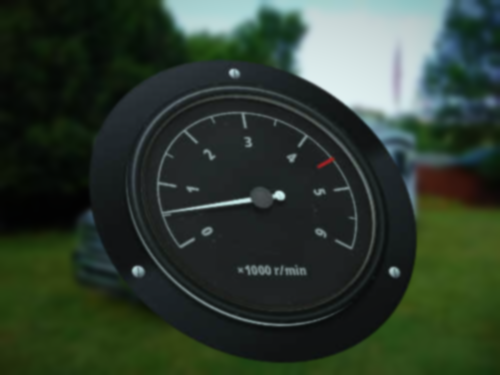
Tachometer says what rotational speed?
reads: 500 rpm
